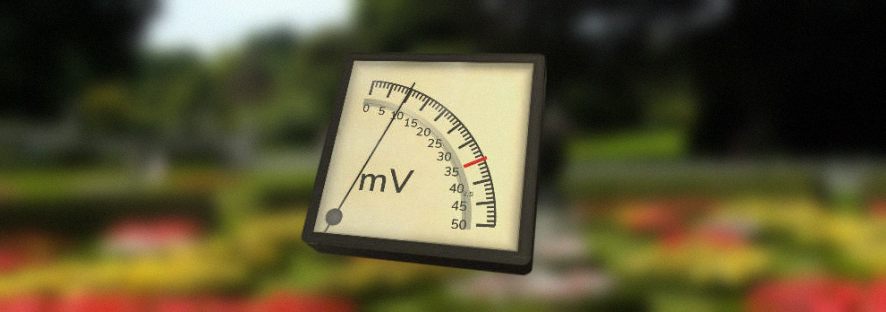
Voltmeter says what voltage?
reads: 10 mV
